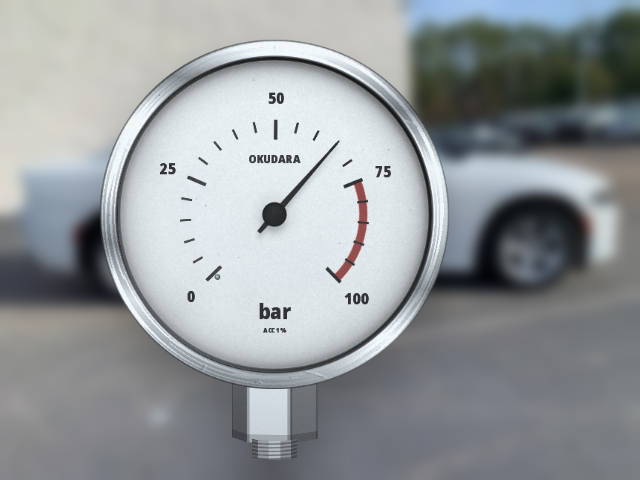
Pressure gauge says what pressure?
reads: 65 bar
